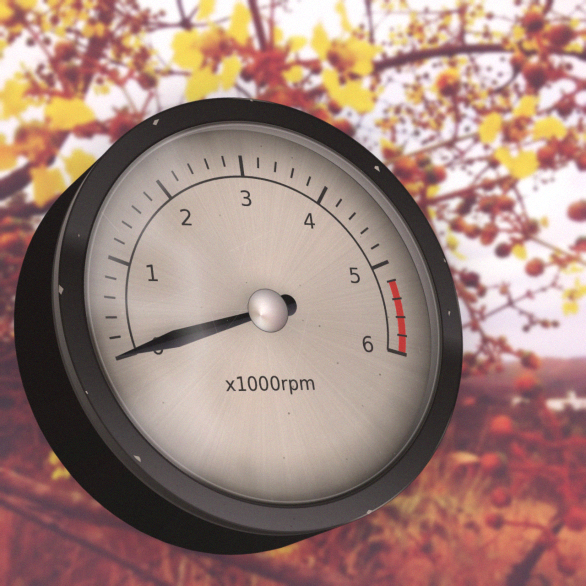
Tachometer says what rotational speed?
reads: 0 rpm
